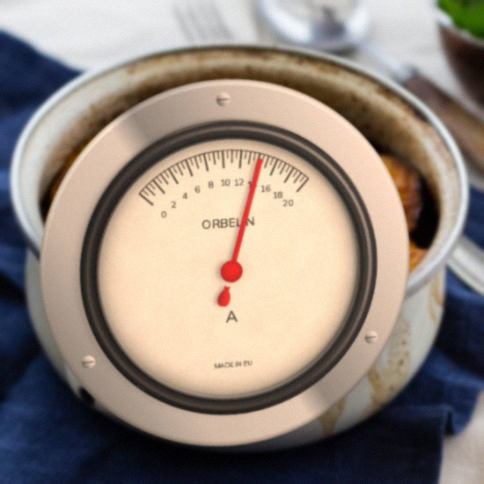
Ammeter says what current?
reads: 14 A
